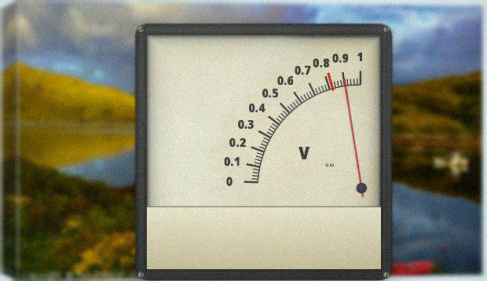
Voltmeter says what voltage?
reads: 0.9 V
